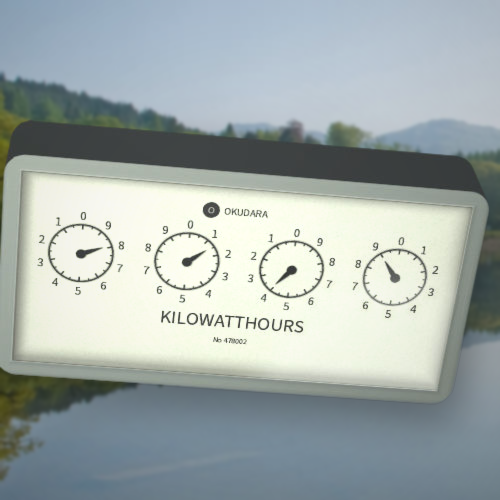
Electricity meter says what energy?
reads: 8139 kWh
